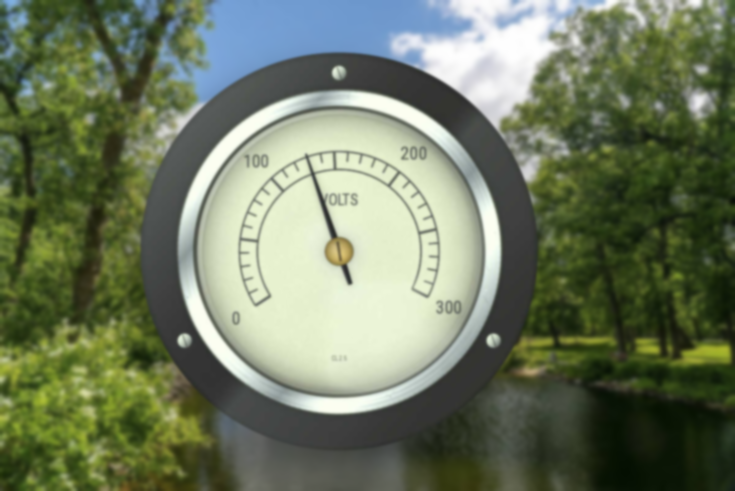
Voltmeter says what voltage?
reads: 130 V
